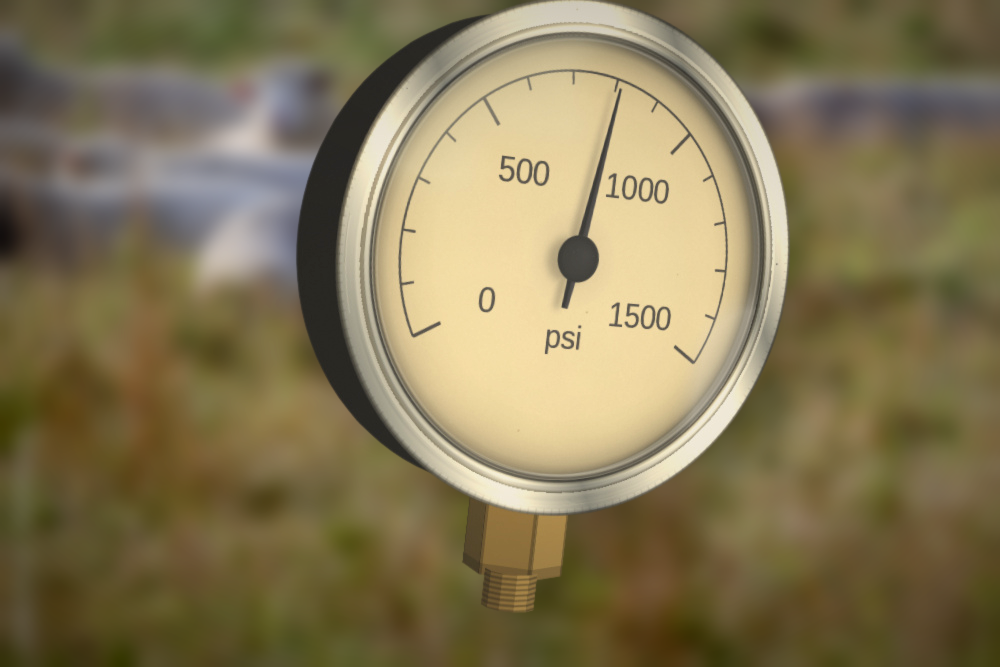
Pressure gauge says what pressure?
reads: 800 psi
